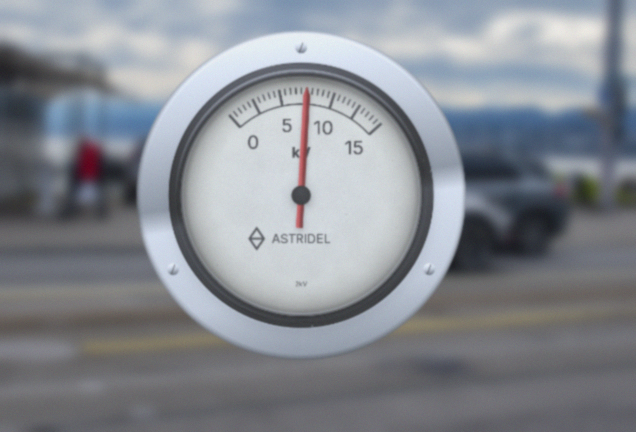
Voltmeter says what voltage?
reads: 7.5 kV
